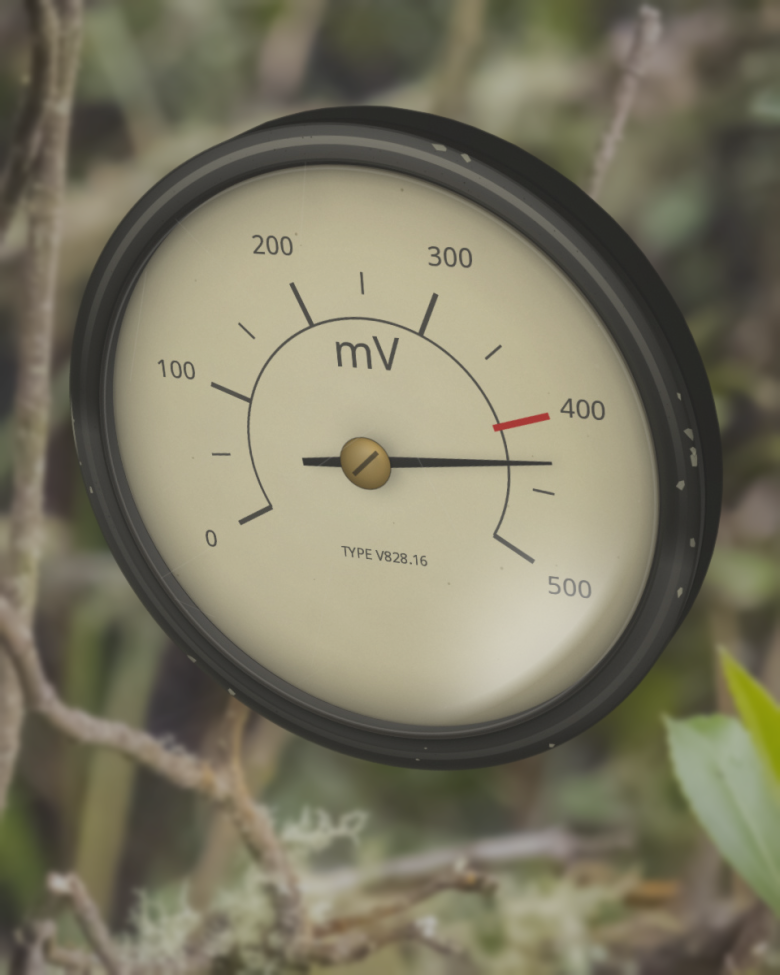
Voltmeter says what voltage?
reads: 425 mV
